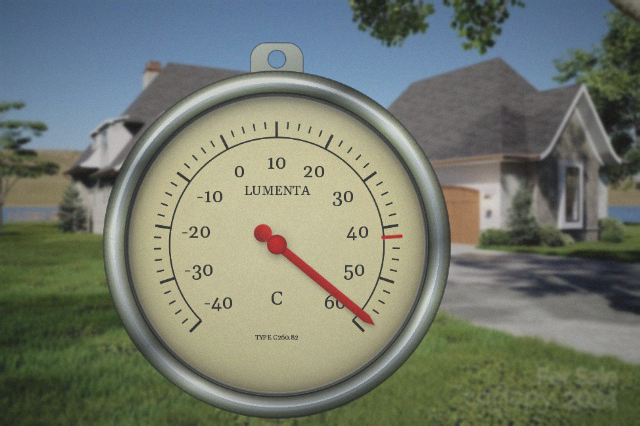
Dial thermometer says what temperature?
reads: 58 °C
